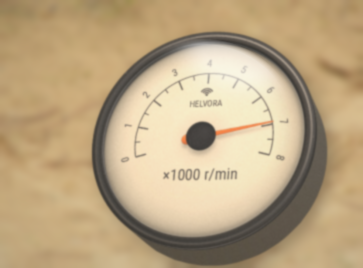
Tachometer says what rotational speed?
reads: 7000 rpm
